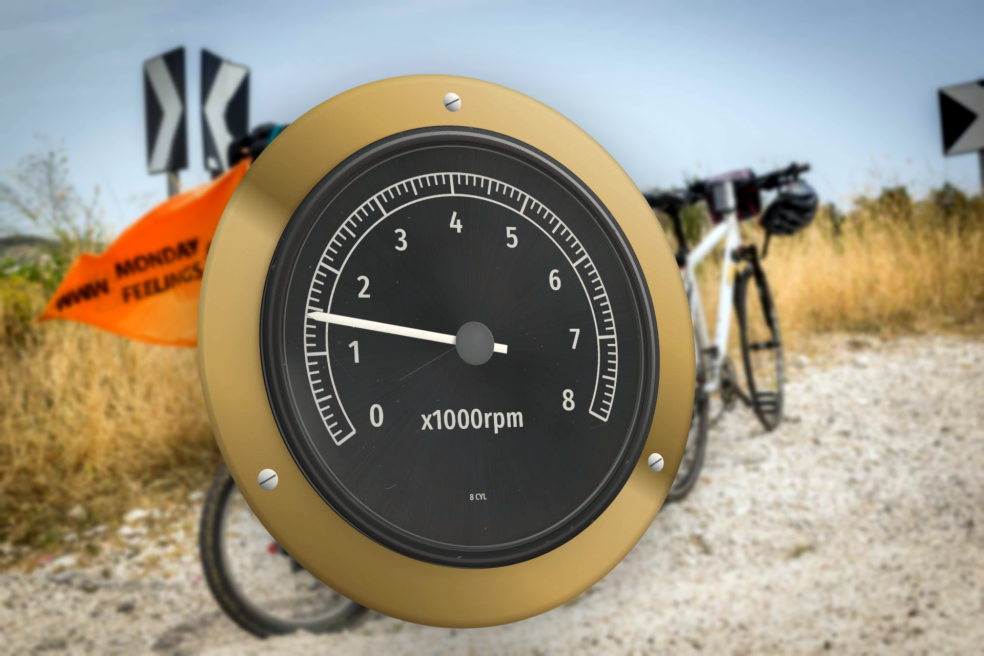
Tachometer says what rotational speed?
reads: 1400 rpm
